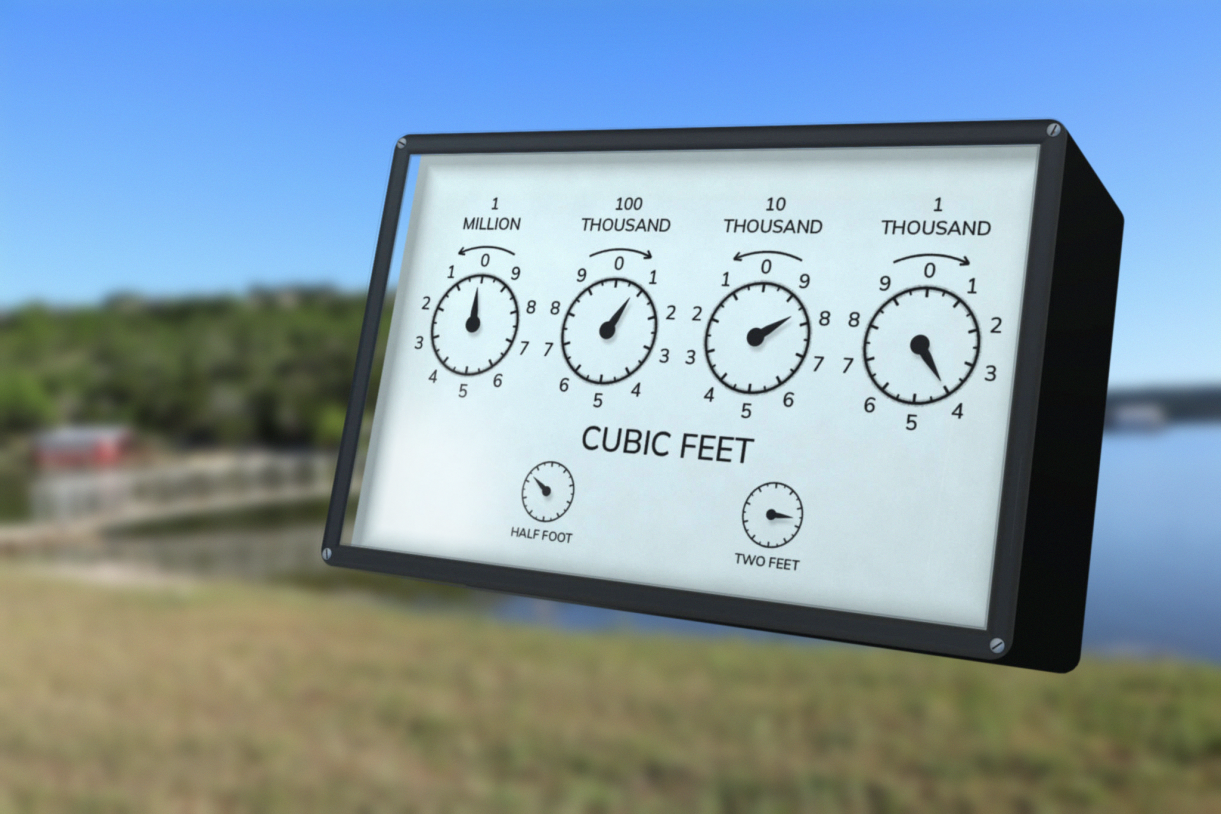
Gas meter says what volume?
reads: 8400 ft³
